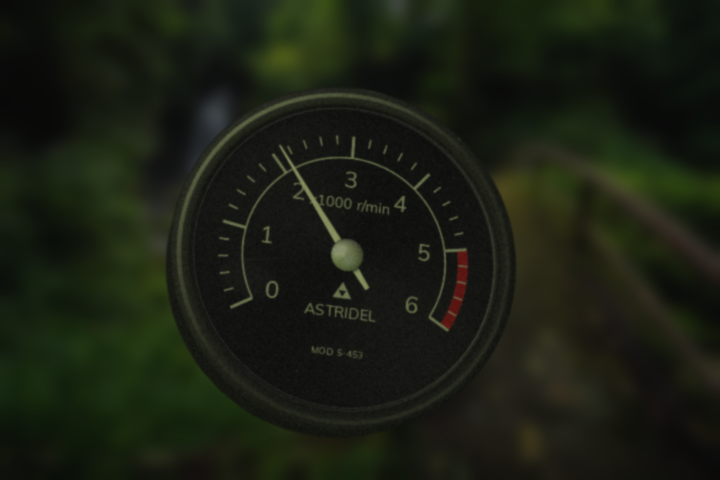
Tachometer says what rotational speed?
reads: 2100 rpm
